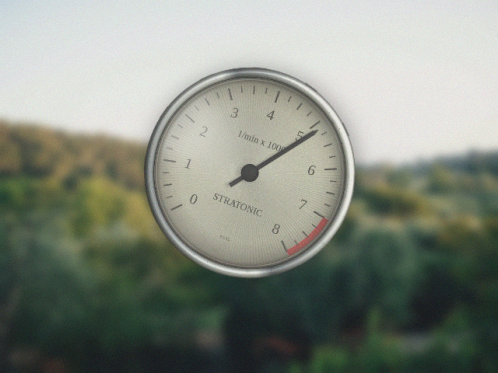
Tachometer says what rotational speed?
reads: 5125 rpm
